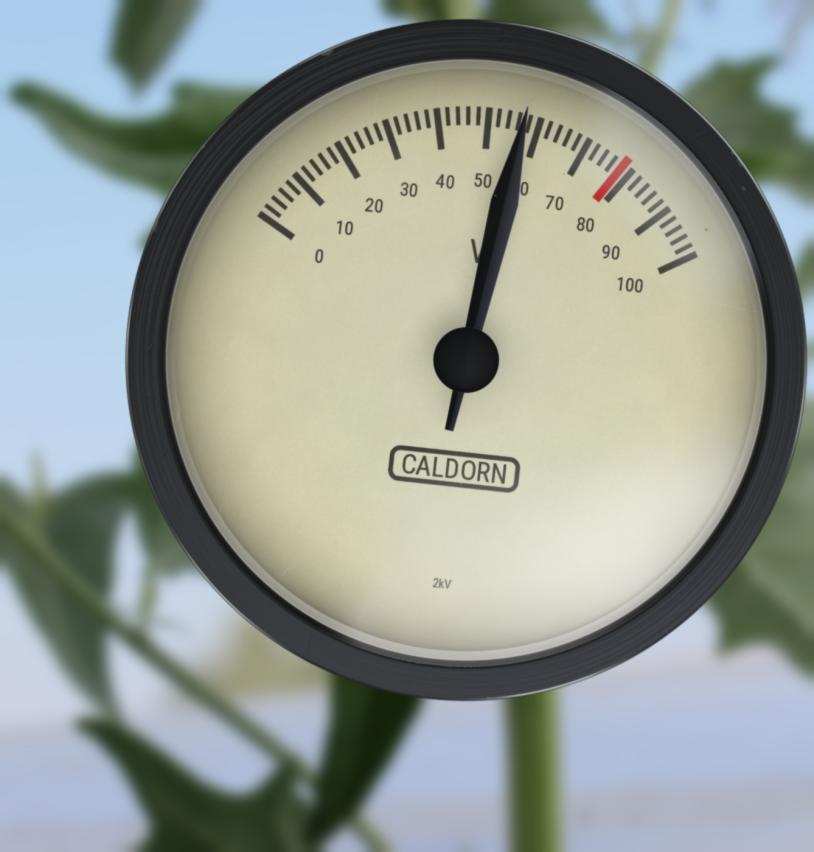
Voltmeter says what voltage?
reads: 57 V
